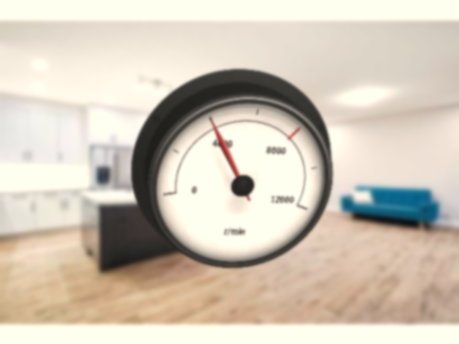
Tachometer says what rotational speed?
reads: 4000 rpm
